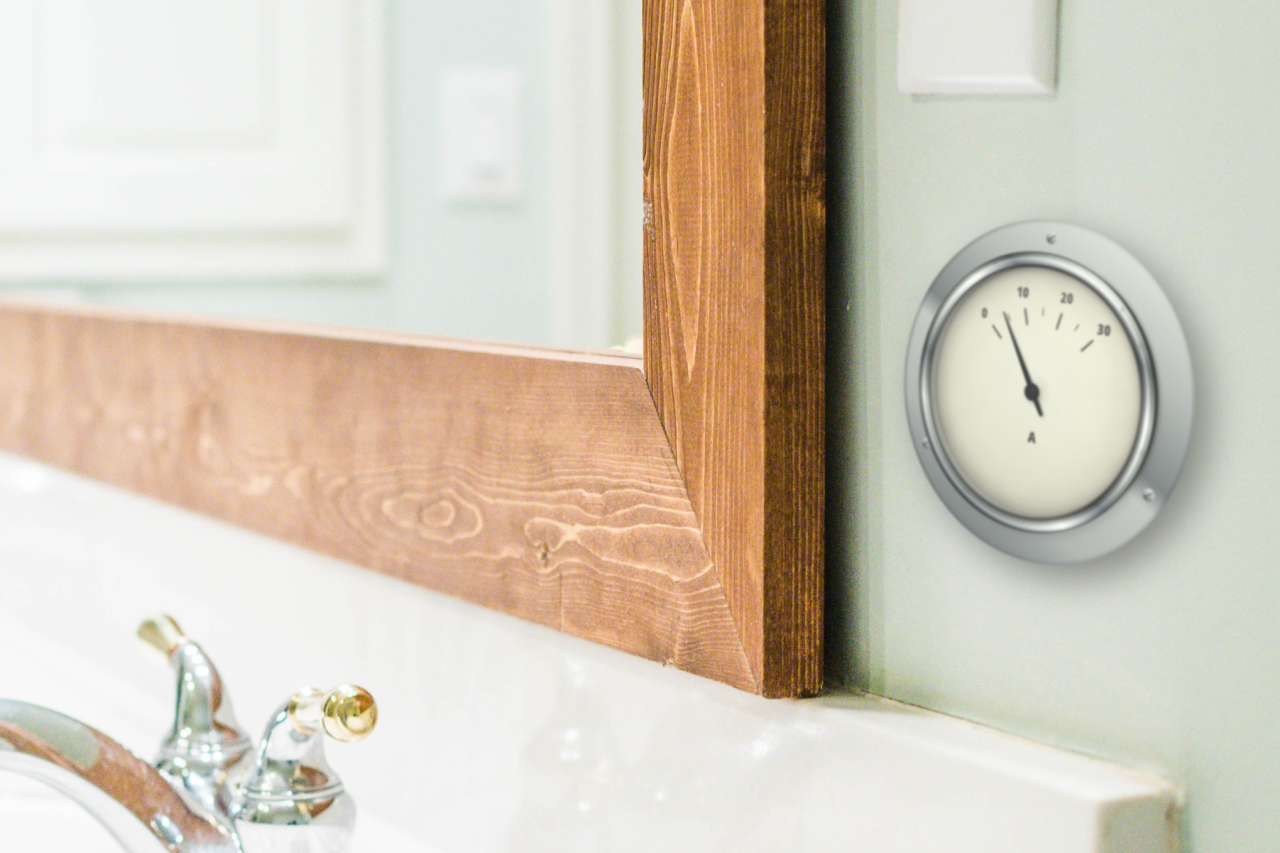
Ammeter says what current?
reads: 5 A
